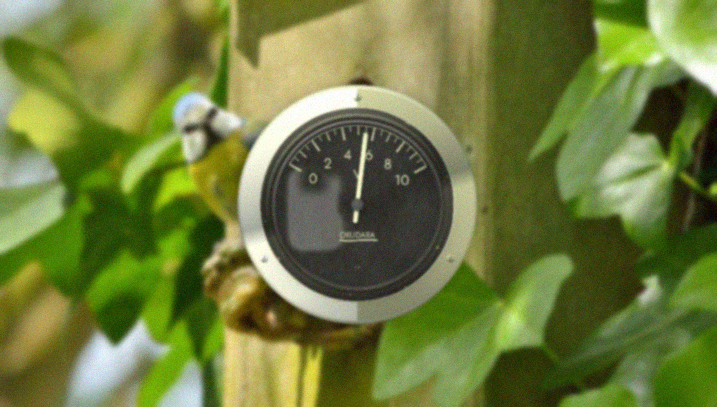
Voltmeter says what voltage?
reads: 5.5 V
